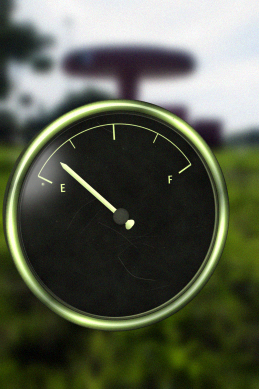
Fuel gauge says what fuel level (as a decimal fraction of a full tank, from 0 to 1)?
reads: 0.125
